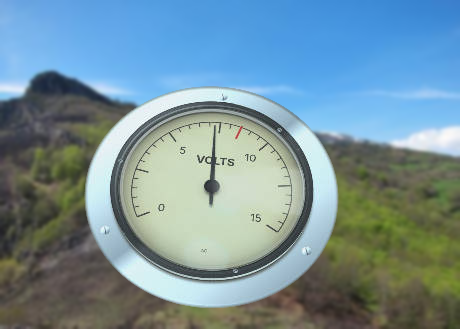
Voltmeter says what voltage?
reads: 7.25 V
